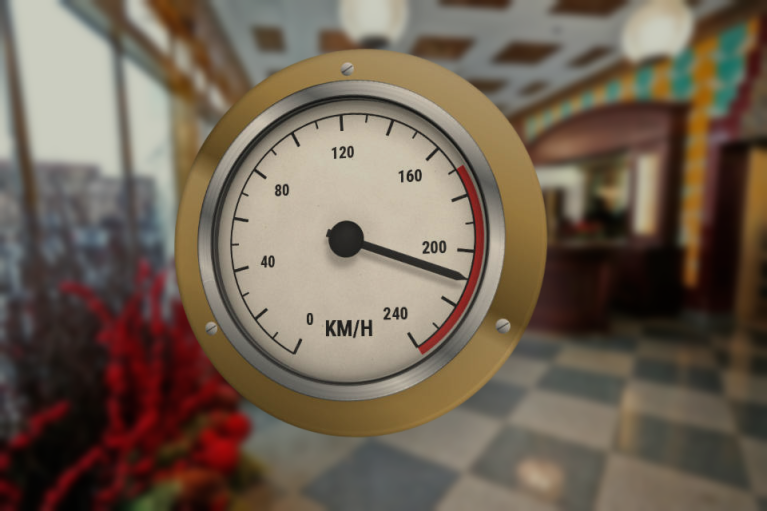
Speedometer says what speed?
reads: 210 km/h
